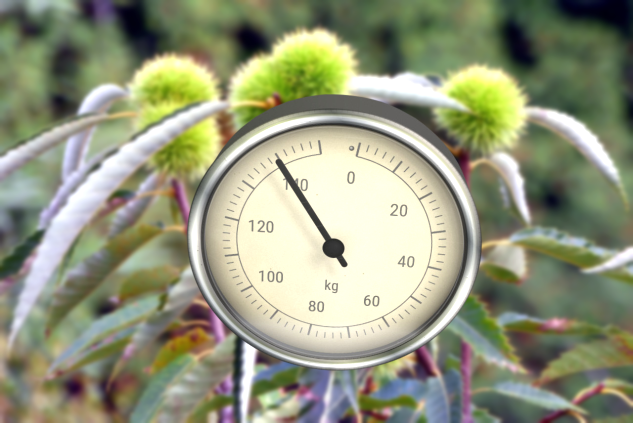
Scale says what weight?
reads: 140 kg
